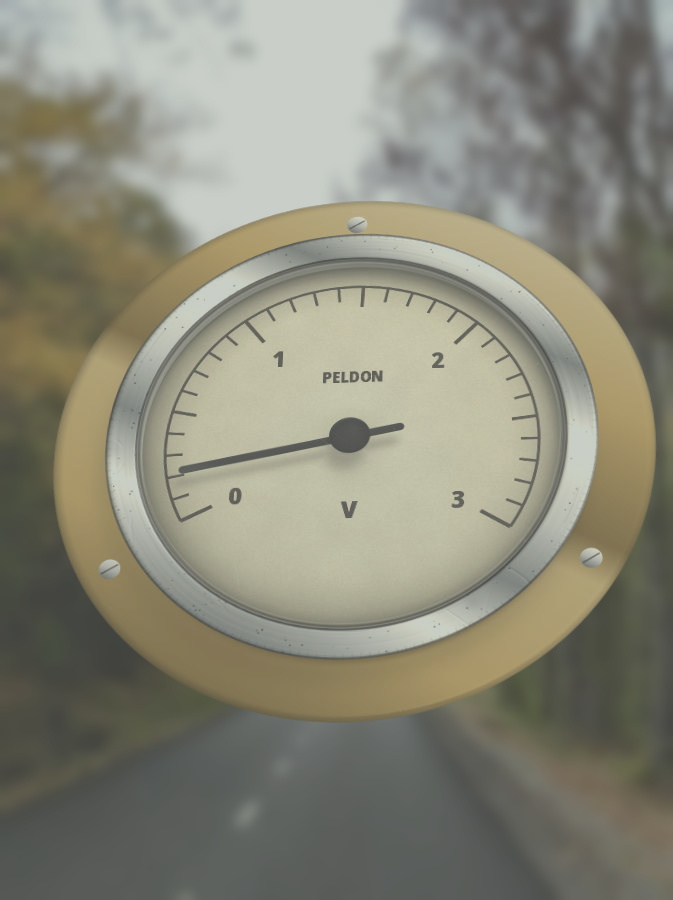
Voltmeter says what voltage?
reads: 0.2 V
